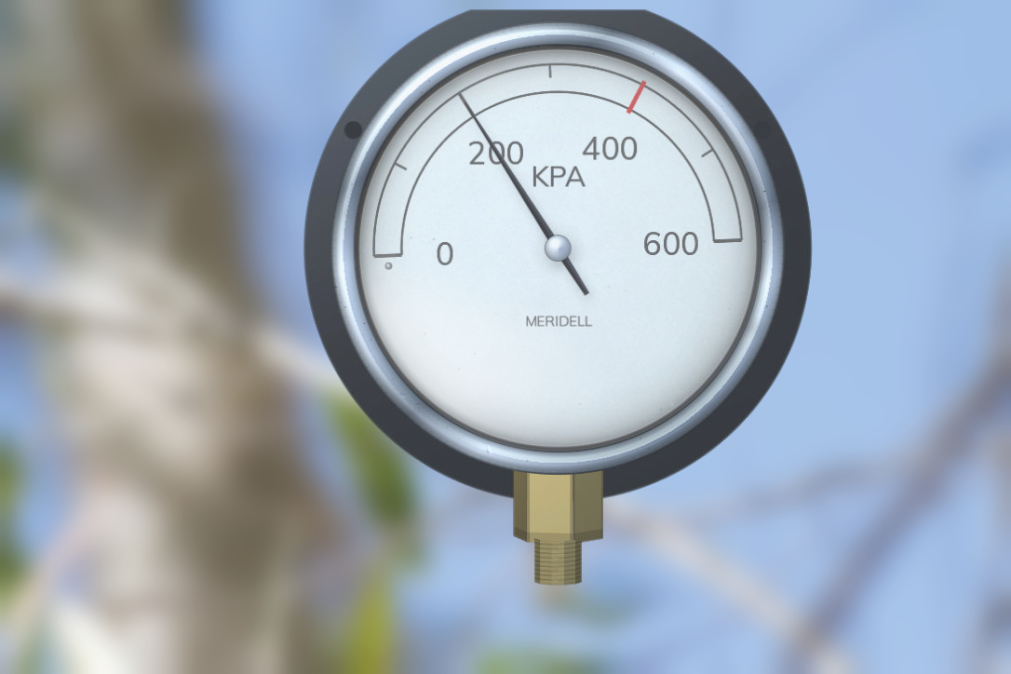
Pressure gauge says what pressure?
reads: 200 kPa
